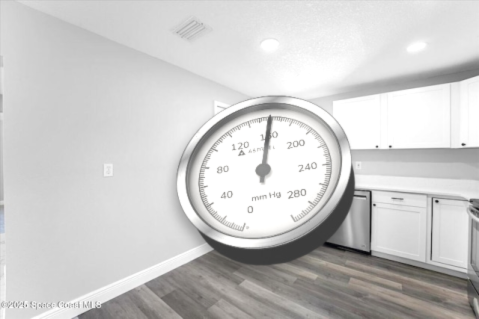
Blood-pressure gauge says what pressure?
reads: 160 mmHg
